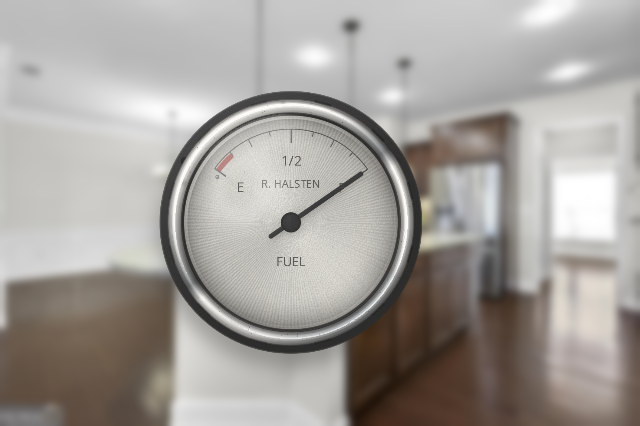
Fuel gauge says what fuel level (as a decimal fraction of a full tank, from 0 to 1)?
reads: 1
